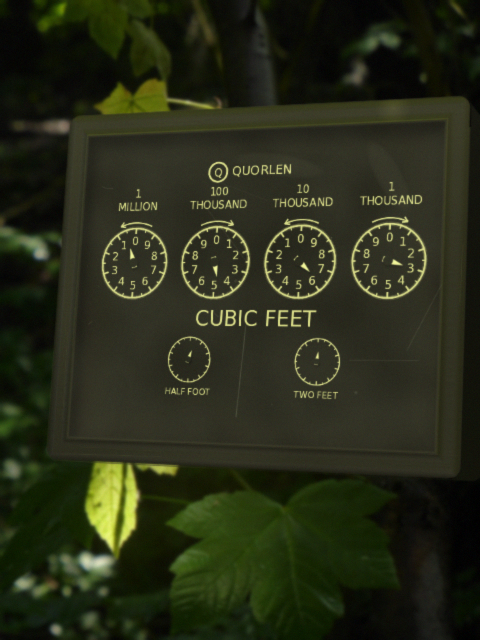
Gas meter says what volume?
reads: 46300 ft³
